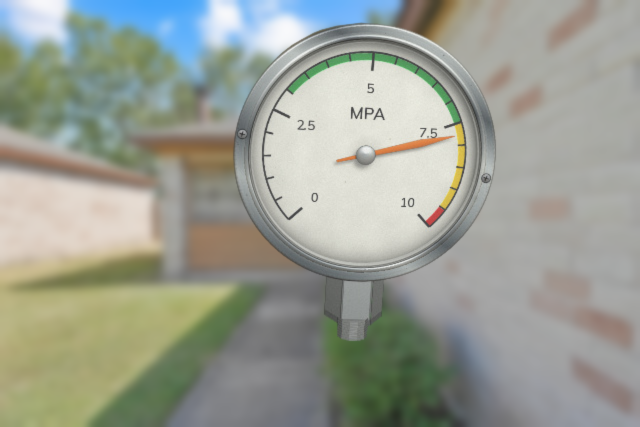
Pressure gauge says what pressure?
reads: 7.75 MPa
